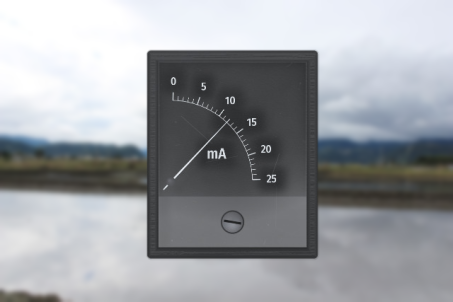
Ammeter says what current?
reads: 12 mA
